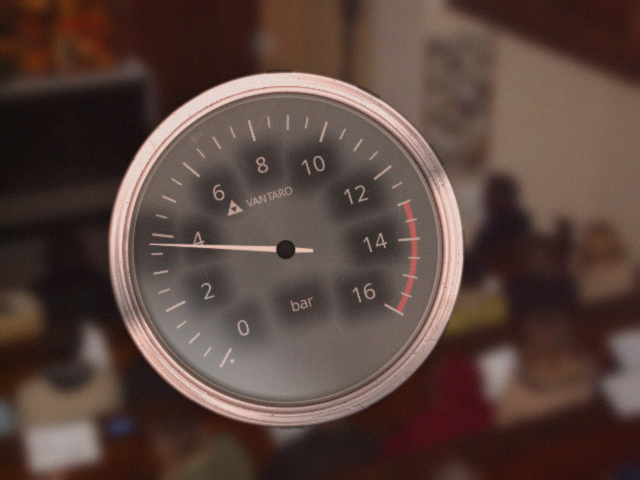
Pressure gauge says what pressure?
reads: 3.75 bar
